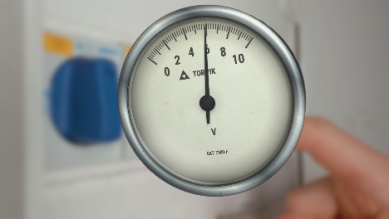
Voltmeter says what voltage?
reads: 6 V
